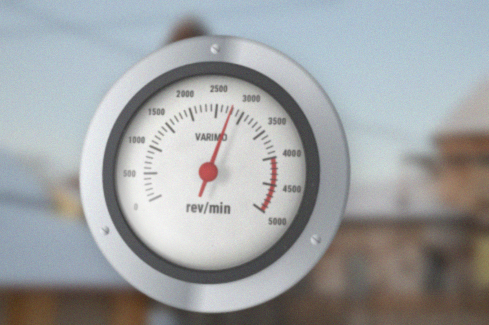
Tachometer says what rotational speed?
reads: 2800 rpm
